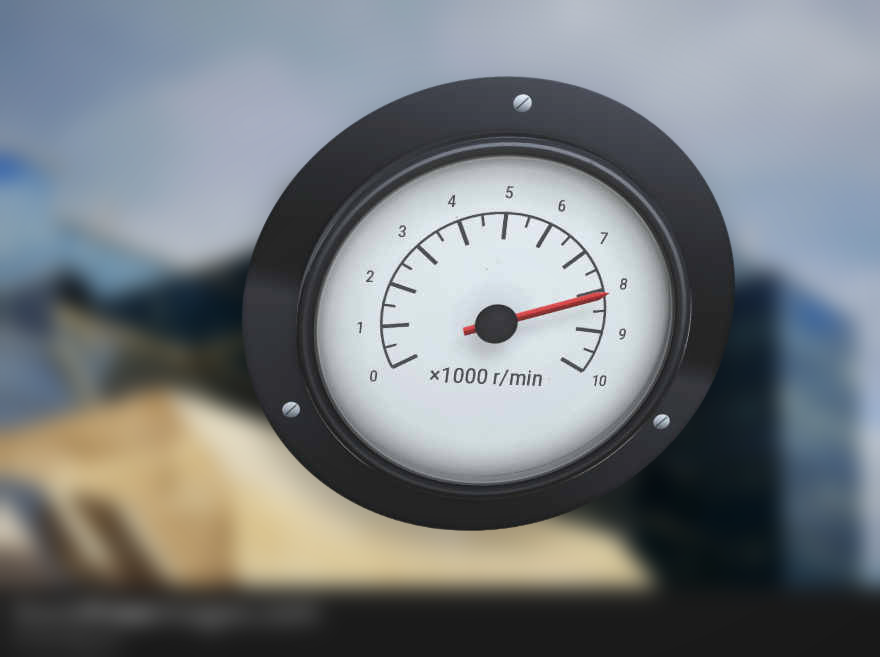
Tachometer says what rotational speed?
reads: 8000 rpm
